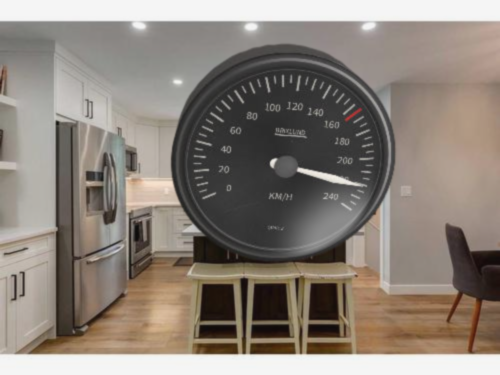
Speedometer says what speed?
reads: 220 km/h
